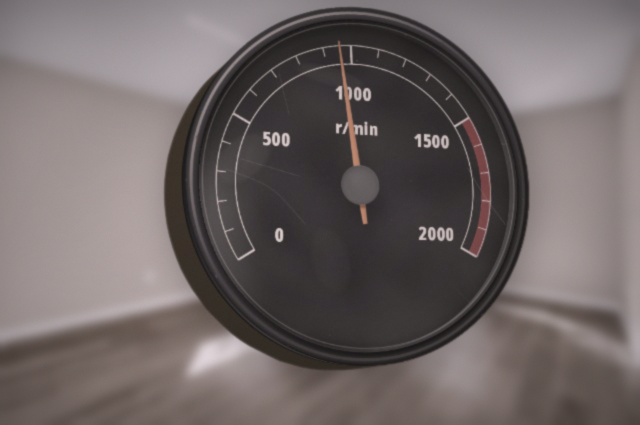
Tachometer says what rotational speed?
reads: 950 rpm
